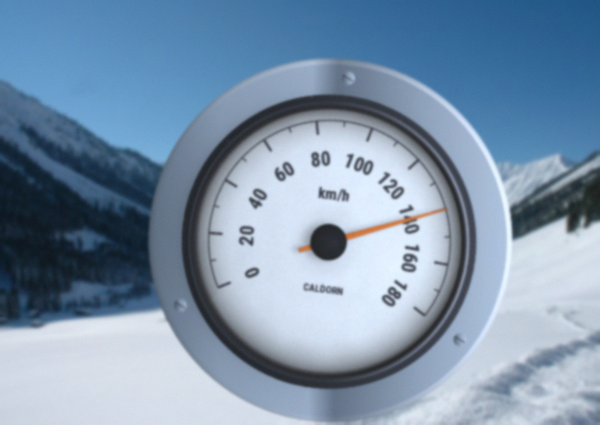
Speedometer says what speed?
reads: 140 km/h
